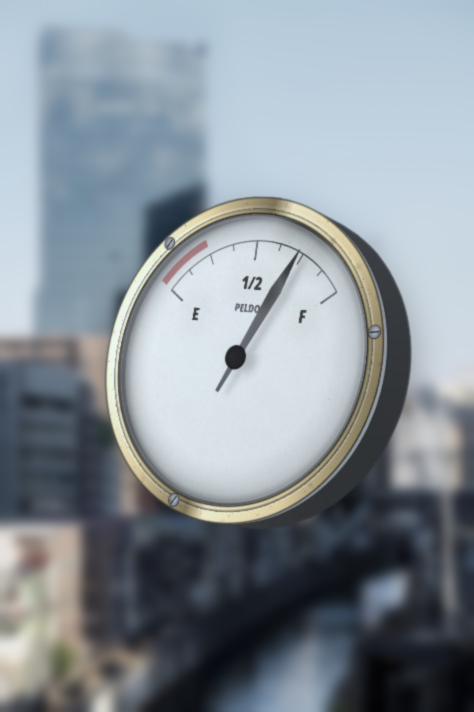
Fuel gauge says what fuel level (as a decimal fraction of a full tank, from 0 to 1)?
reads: 0.75
